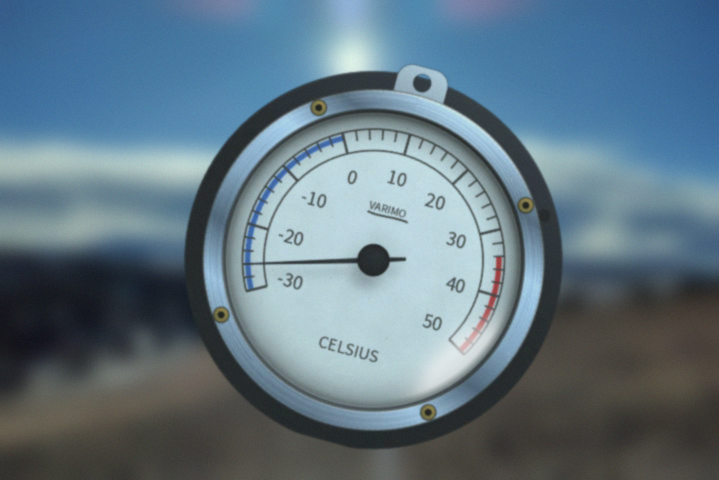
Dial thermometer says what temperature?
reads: -26 °C
